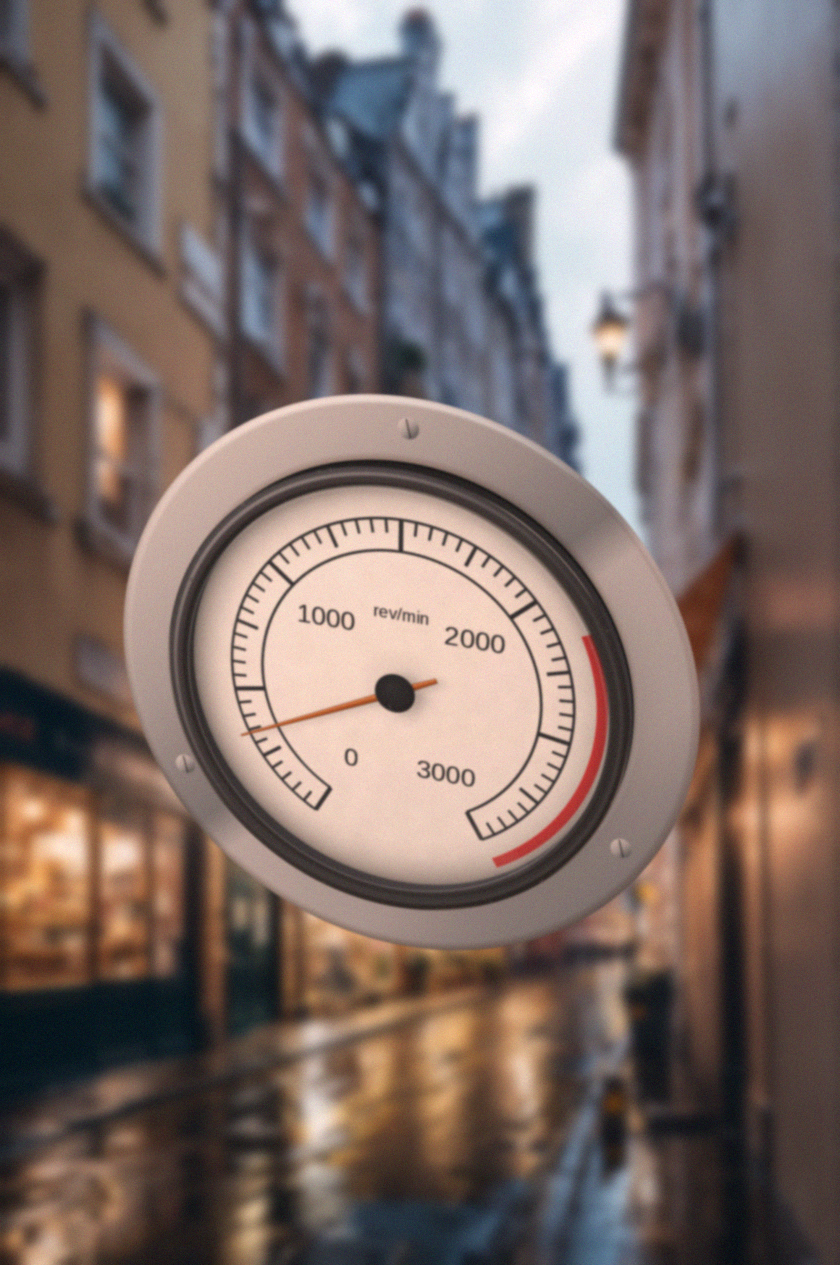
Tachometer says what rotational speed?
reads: 350 rpm
